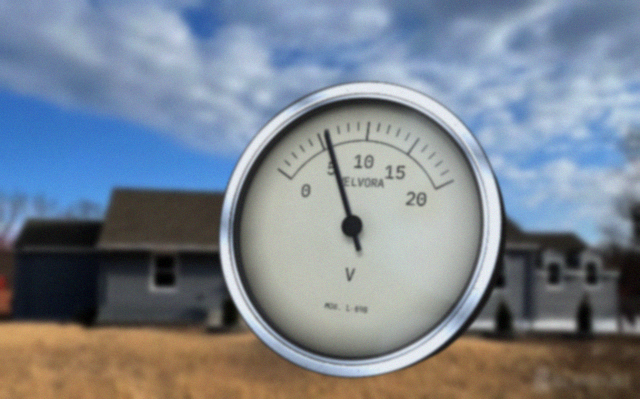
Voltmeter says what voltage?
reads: 6 V
